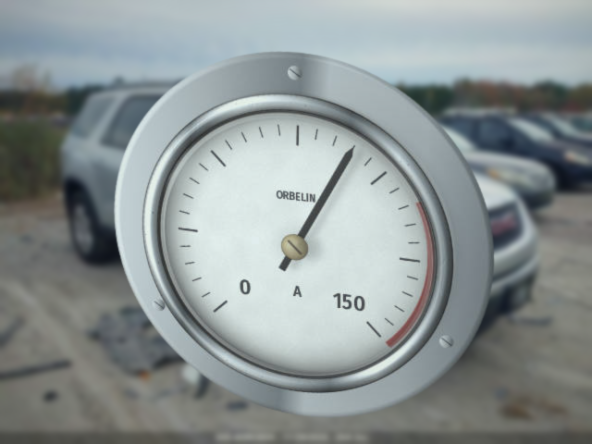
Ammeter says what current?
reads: 90 A
